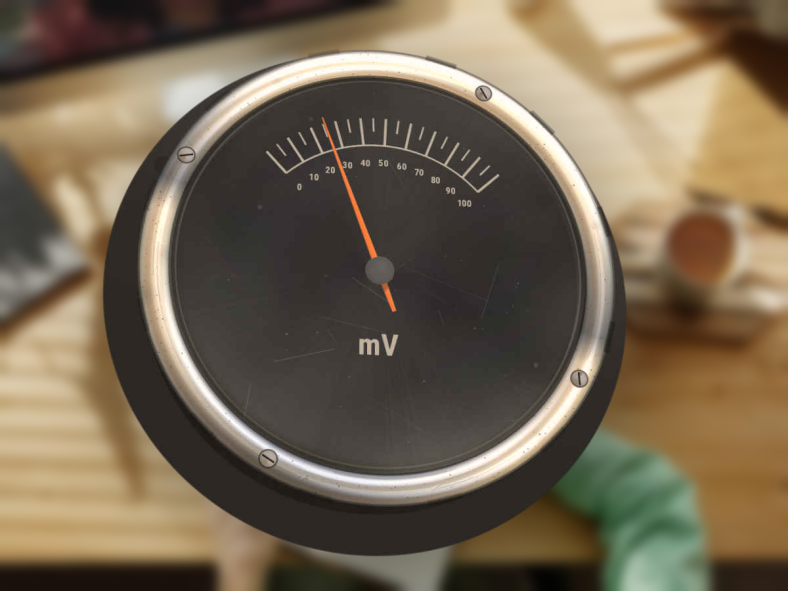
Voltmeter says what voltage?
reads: 25 mV
